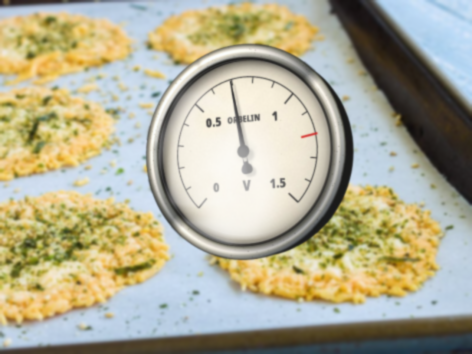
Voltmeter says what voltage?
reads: 0.7 V
